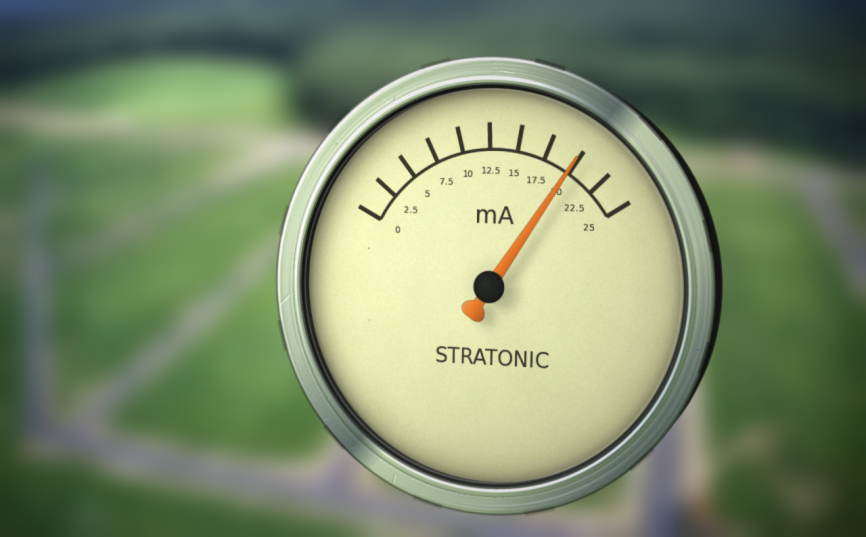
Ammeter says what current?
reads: 20 mA
